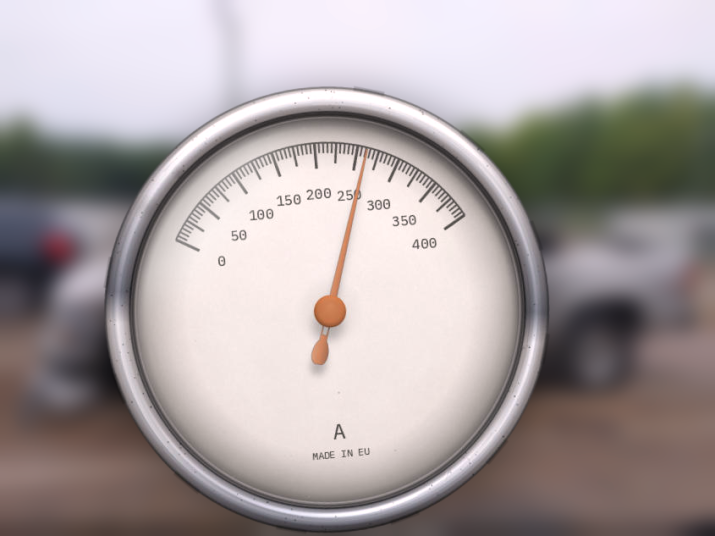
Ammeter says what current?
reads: 260 A
